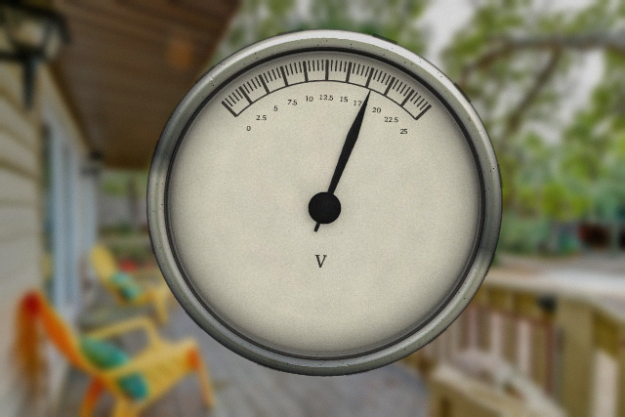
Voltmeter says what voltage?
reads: 18 V
